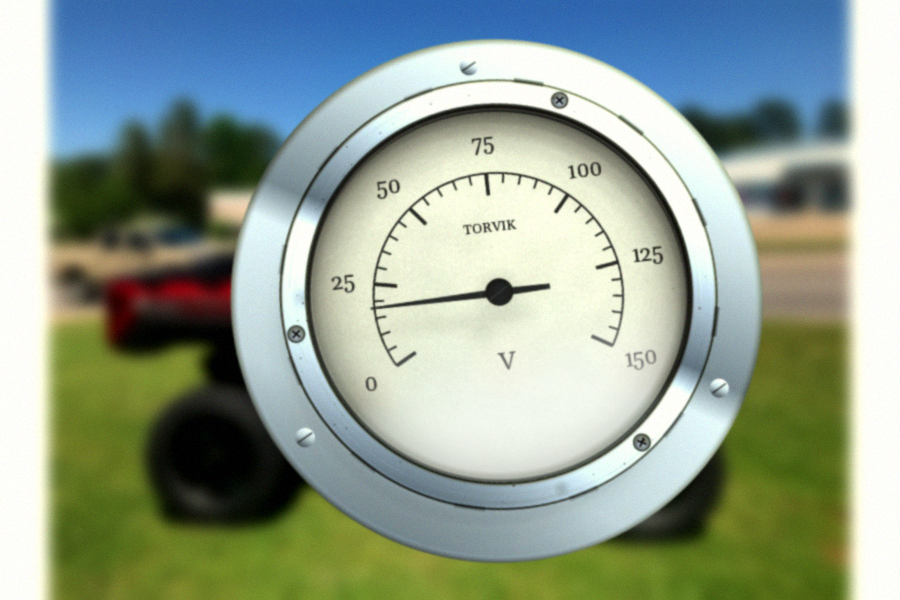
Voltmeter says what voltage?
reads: 17.5 V
